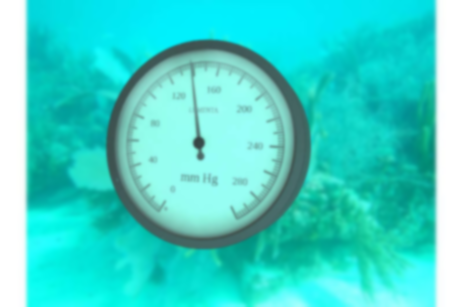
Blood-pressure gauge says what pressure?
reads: 140 mmHg
